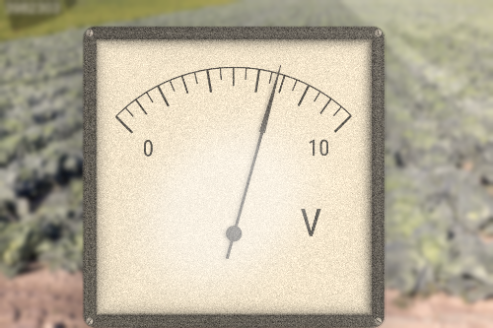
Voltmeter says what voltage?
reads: 6.75 V
